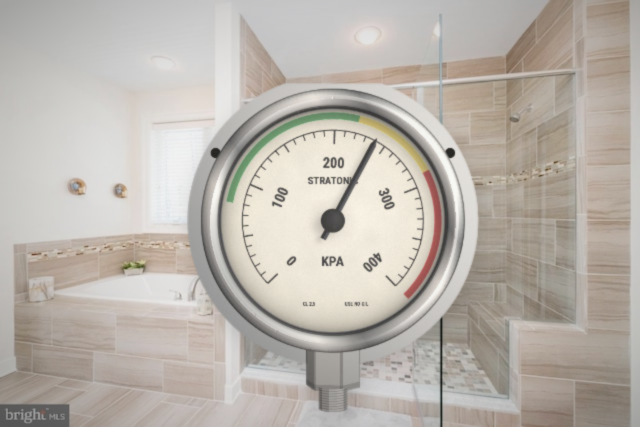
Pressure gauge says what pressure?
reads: 240 kPa
